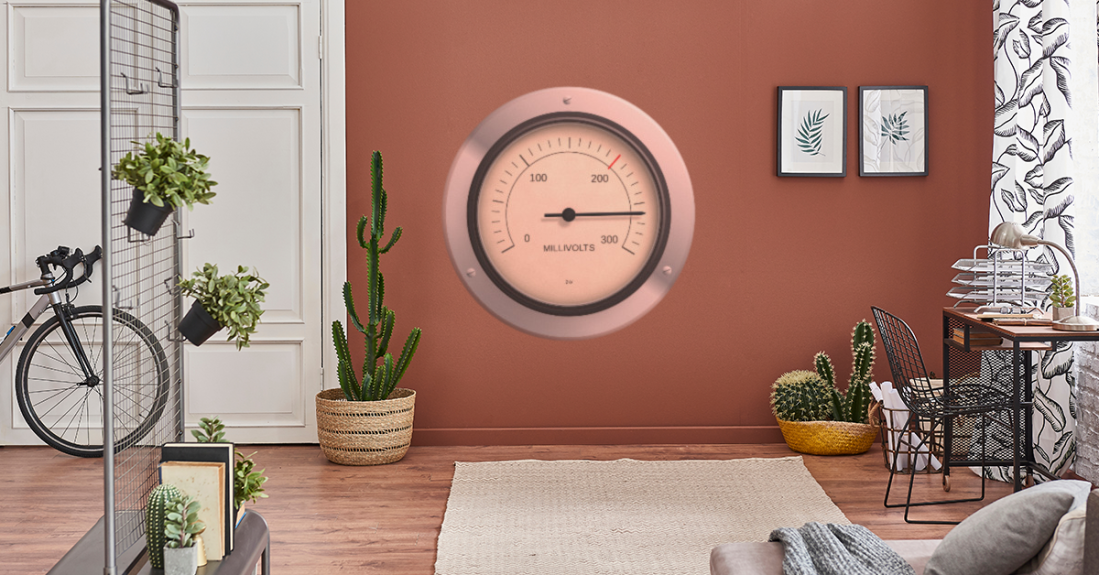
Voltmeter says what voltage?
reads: 260 mV
